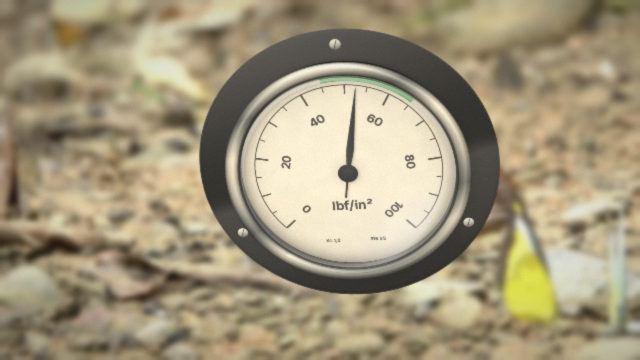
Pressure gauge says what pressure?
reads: 52.5 psi
